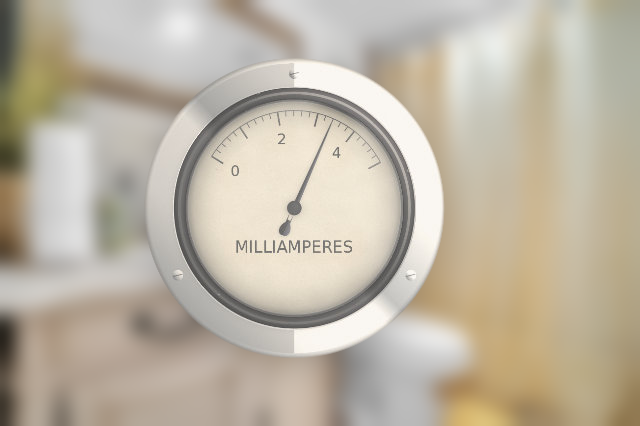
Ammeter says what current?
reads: 3.4 mA
